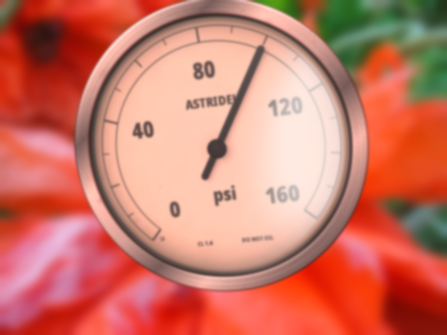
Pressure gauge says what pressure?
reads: 100 psi
